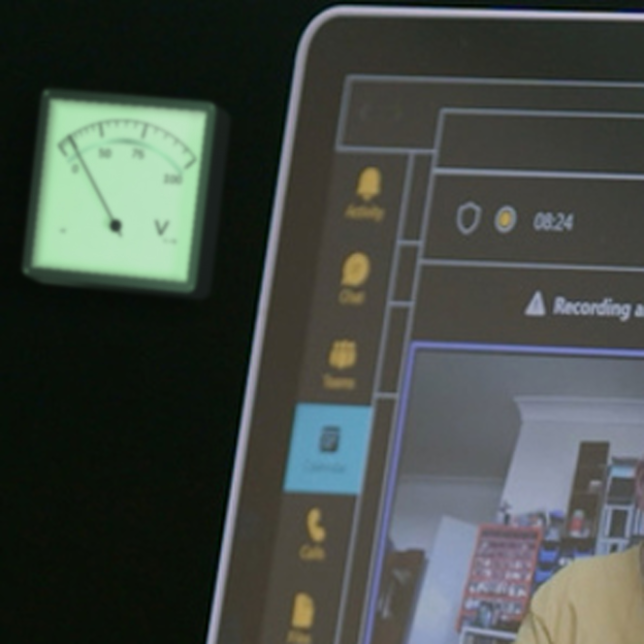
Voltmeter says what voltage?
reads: 25 V
